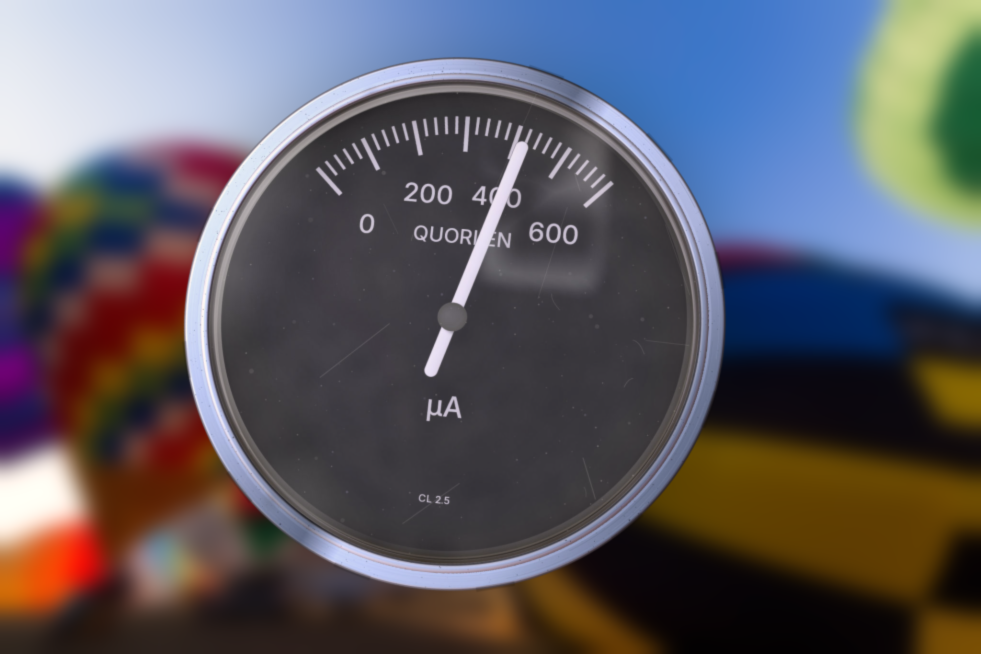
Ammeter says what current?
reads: 420 µA
